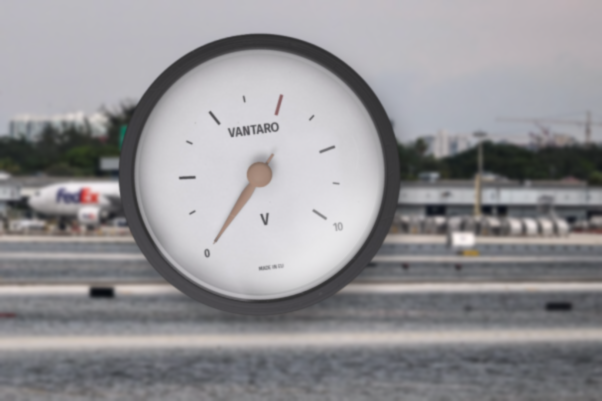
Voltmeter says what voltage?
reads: 0 V
